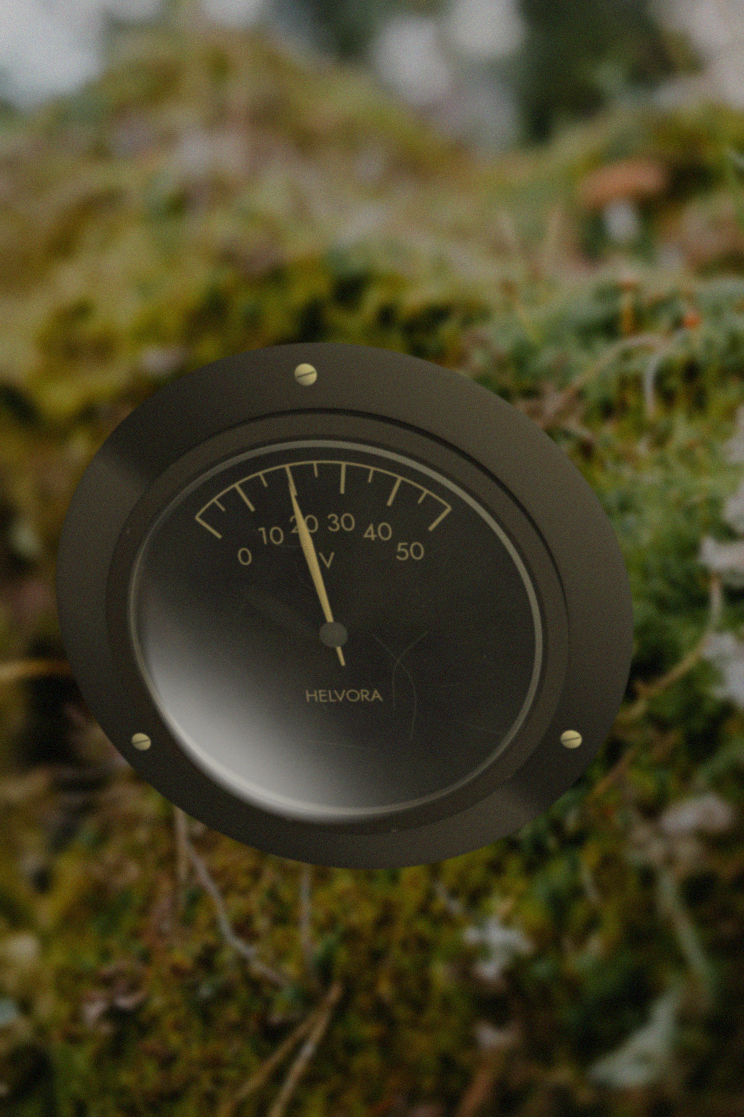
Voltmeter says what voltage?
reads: 20 V
